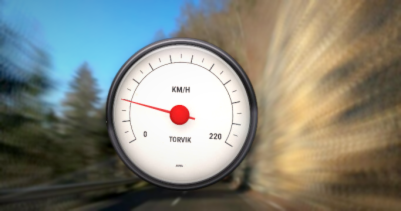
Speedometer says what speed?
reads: 40 km/h
